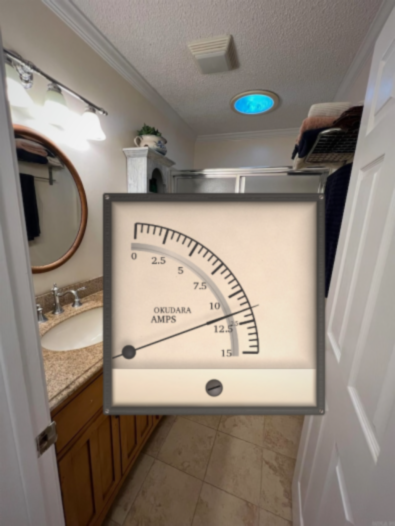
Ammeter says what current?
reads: 11.5 A
